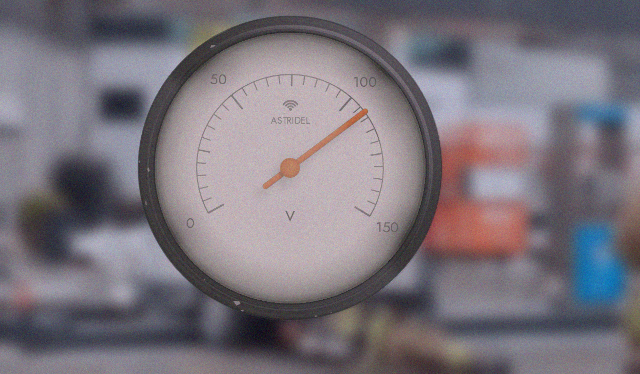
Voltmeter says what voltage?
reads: 107.5 V
